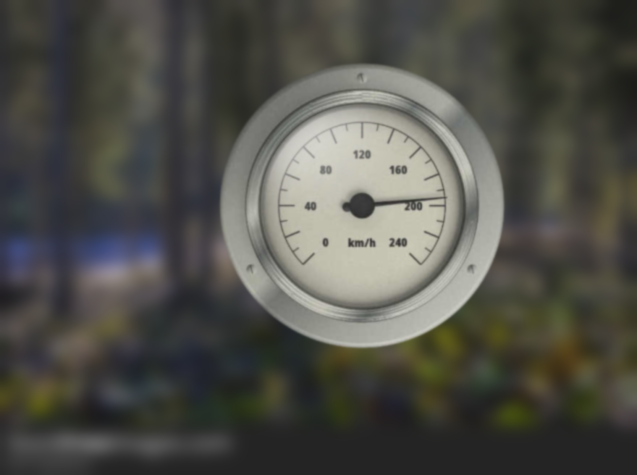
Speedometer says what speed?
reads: 195 km/h
